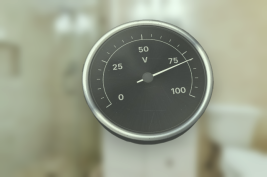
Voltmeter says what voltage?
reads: 80 V
